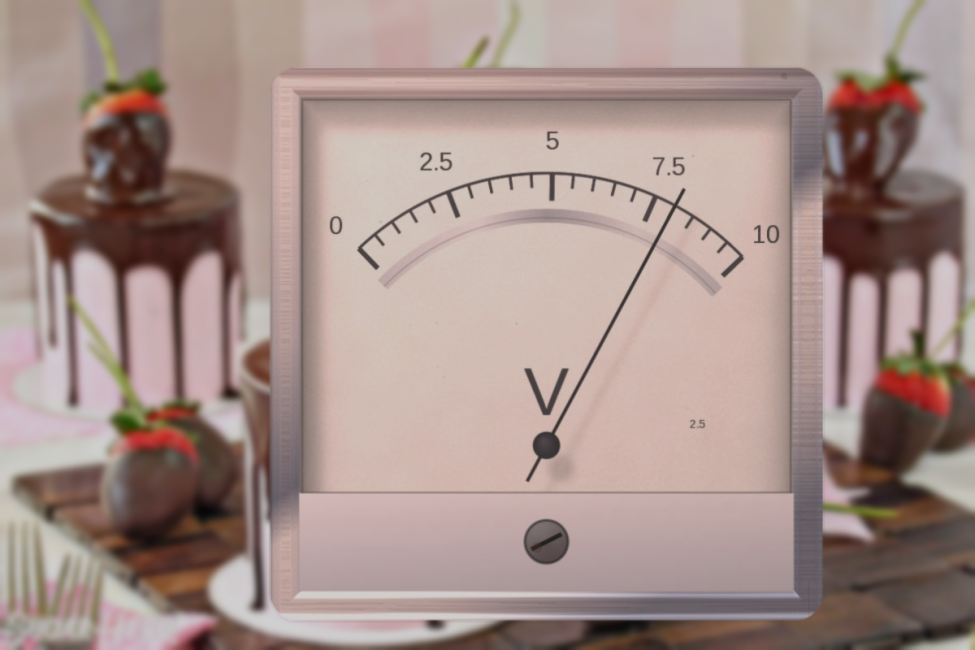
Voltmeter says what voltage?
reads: 8 V
